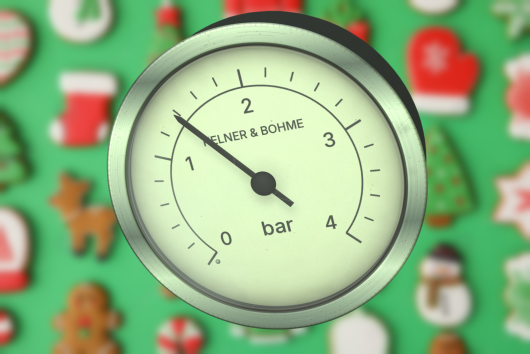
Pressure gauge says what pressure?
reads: 1.4 bar
